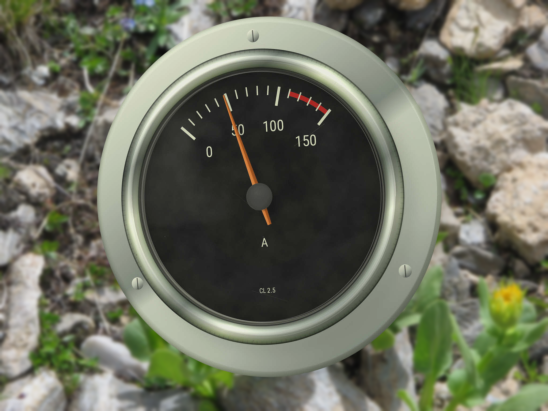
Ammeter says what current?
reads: 50 A
